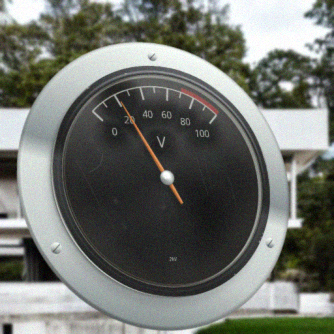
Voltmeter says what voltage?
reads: 20 V
